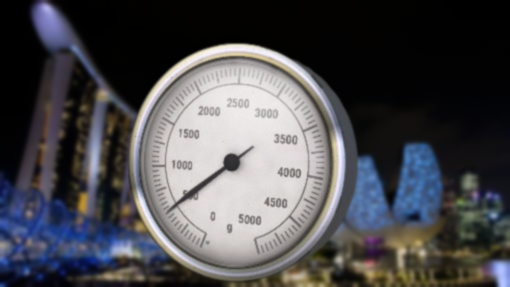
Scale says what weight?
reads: 500 g
